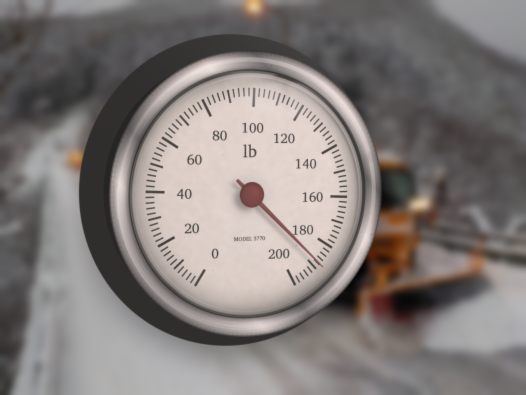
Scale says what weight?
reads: 188 lb
